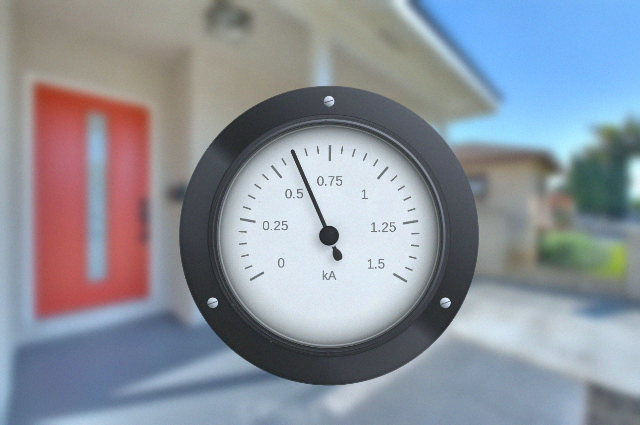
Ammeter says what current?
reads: 0.6 kA
